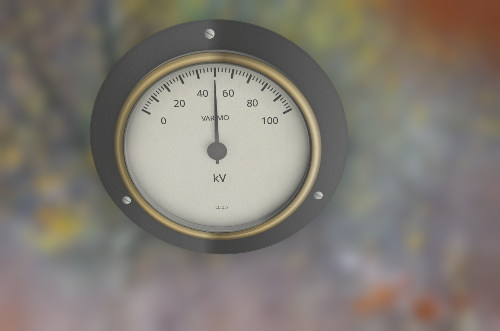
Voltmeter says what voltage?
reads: 50 kV
